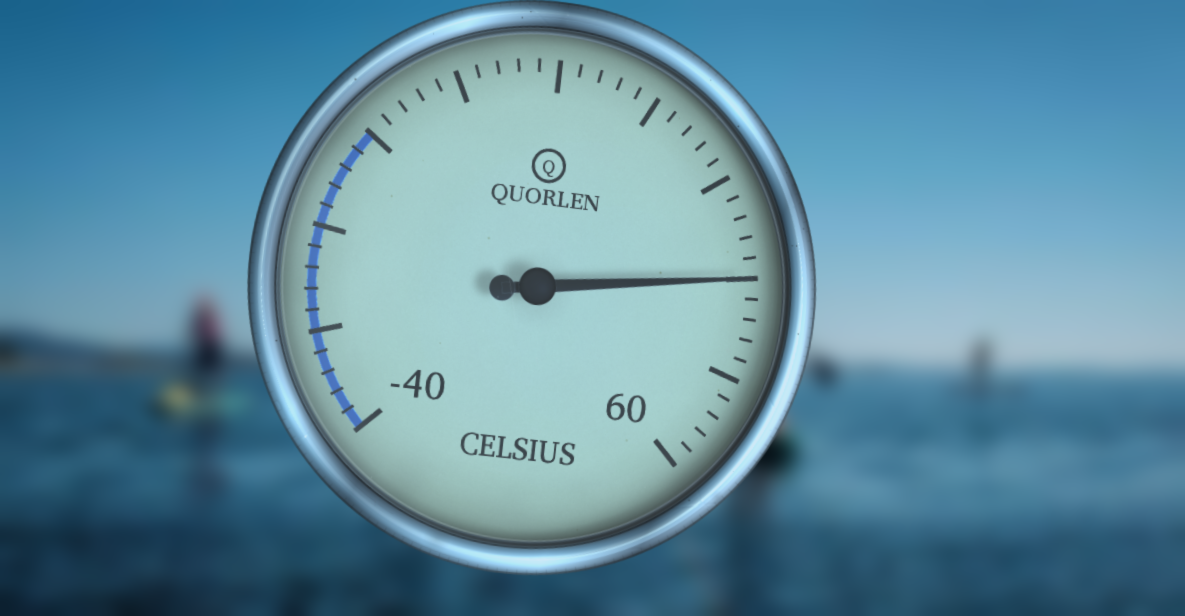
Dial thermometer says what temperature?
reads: 40 °C
